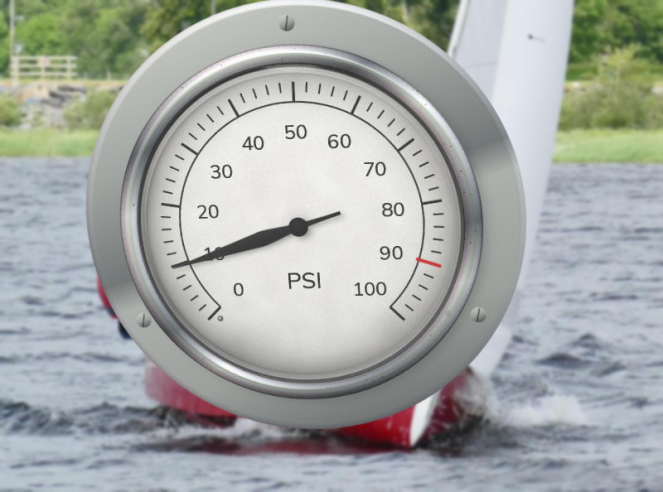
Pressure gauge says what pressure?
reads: 10 psi
